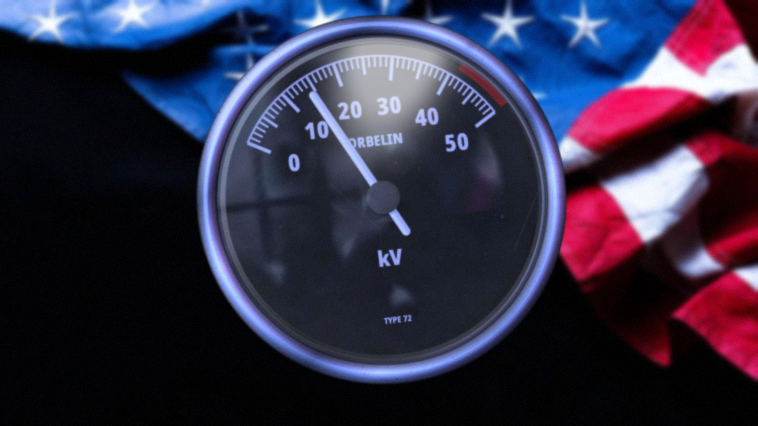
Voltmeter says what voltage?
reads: 14 kV
